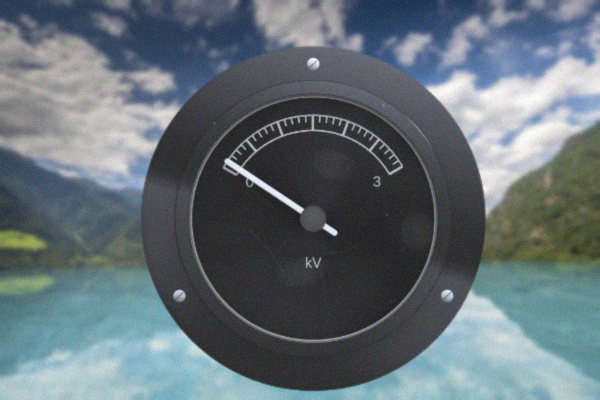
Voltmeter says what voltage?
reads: 0.1 kV
